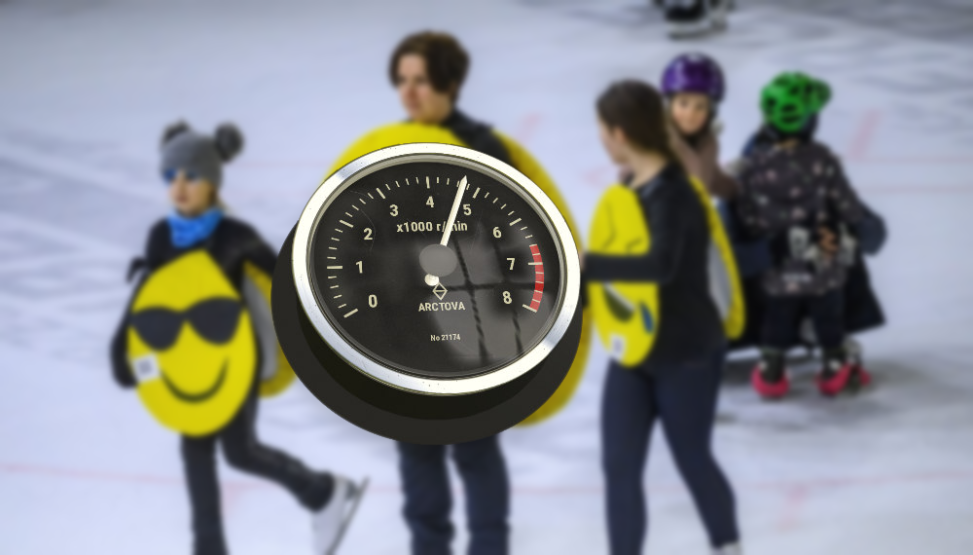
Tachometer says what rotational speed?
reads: 4700 rpm
